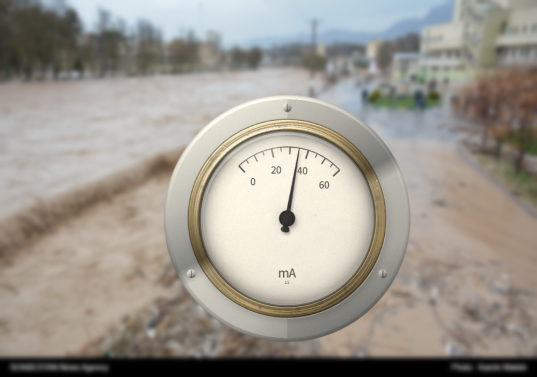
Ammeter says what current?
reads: 35 mA
